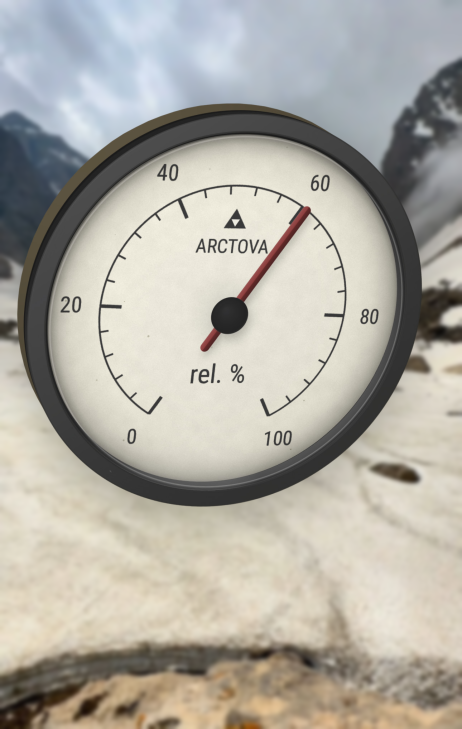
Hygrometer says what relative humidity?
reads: 60 %
